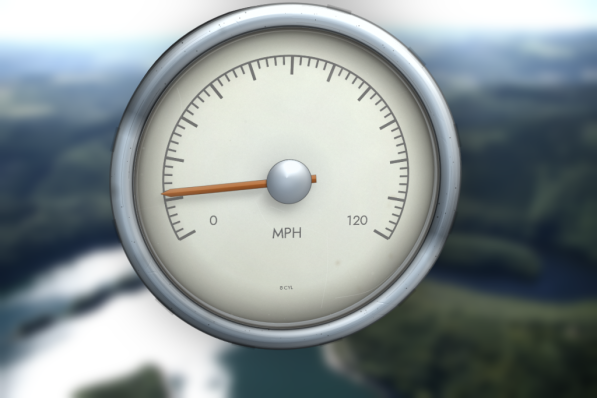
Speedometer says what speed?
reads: 12 mph
